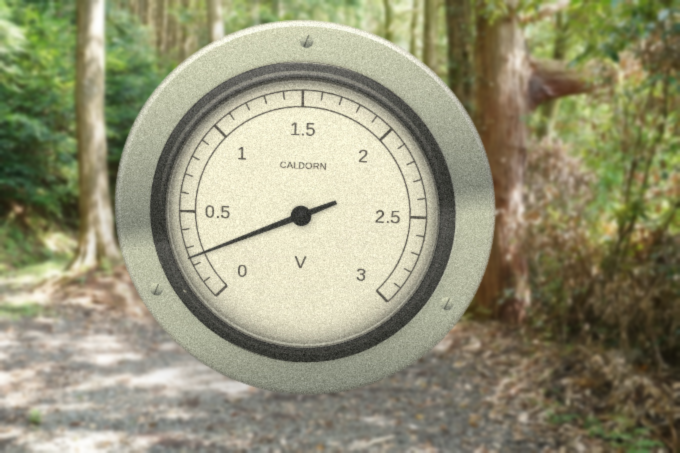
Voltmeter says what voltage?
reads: 0.25 V
